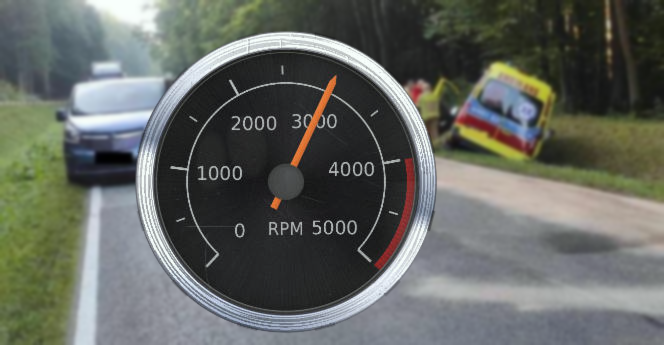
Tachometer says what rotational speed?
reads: 3000 rpm
